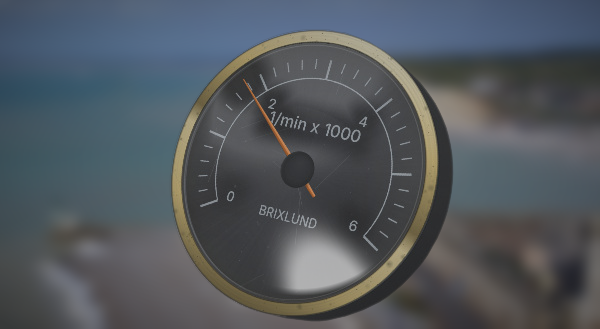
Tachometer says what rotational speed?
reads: 1800 rpm
